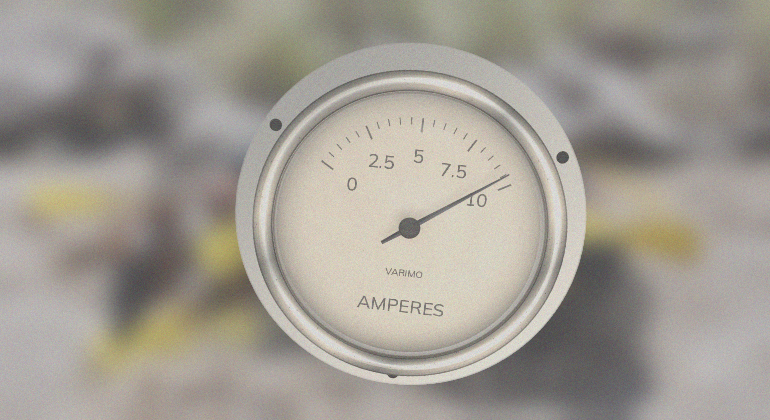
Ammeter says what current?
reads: 9.5 A
